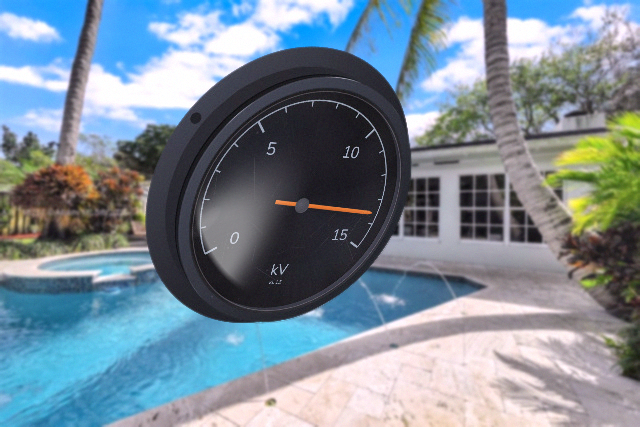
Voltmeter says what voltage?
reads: 13.5 kV
